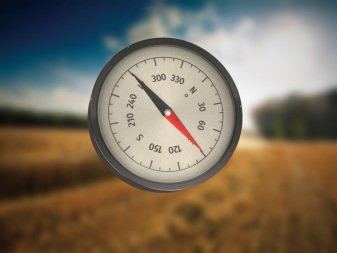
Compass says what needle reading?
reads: 90 °
